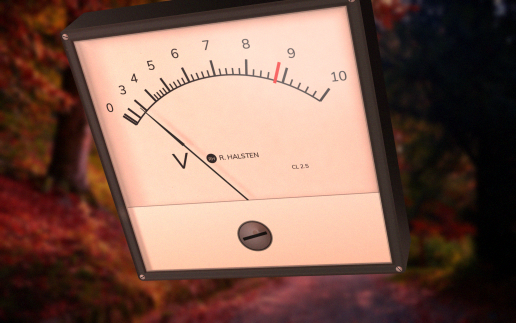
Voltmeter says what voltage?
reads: 3 V
